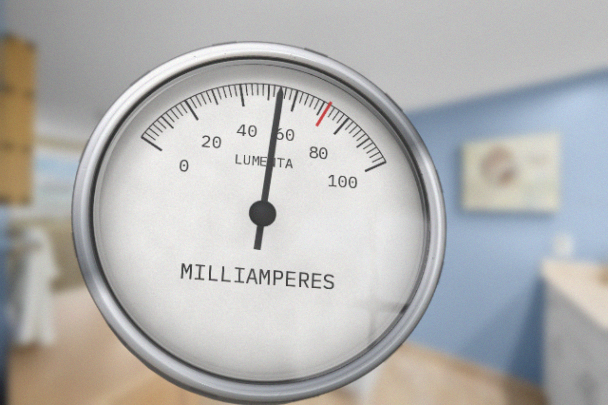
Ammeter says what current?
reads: 54 mA
